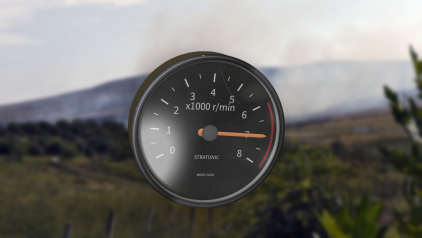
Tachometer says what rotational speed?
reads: 7000 rpm
